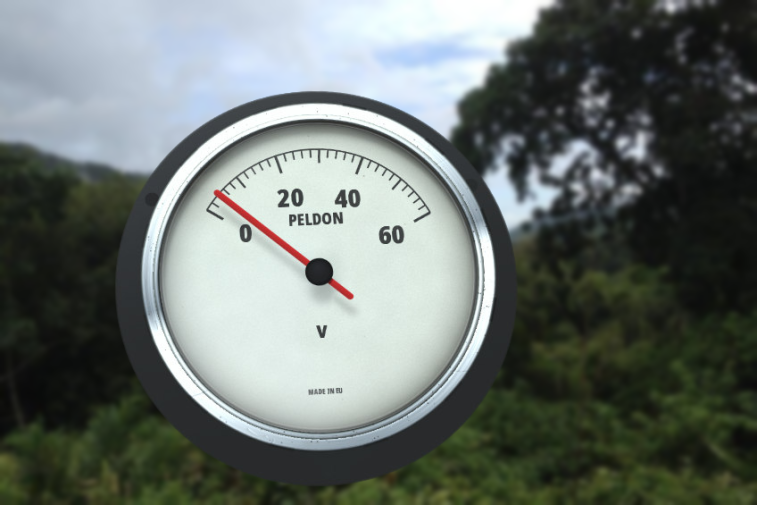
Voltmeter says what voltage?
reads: 4 V
